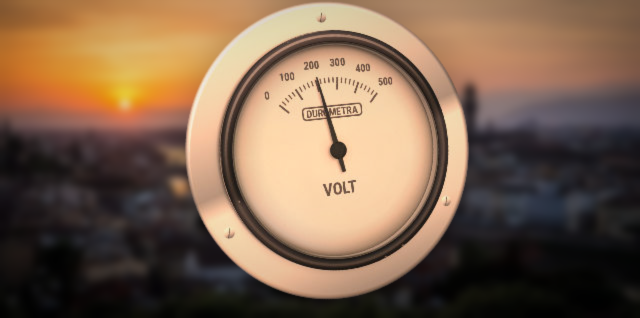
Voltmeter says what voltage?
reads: 200 V
